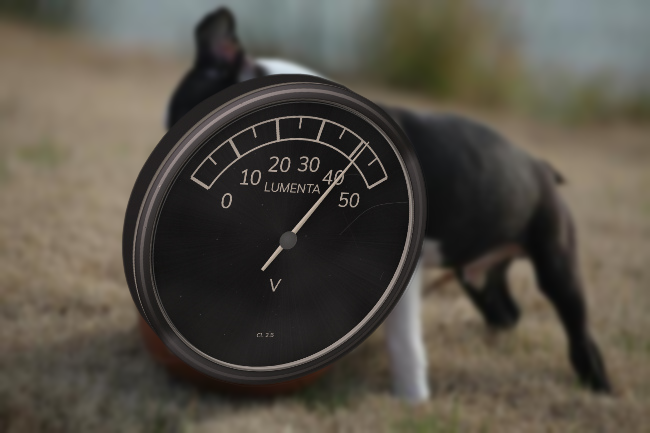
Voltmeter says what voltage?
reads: 40 V
